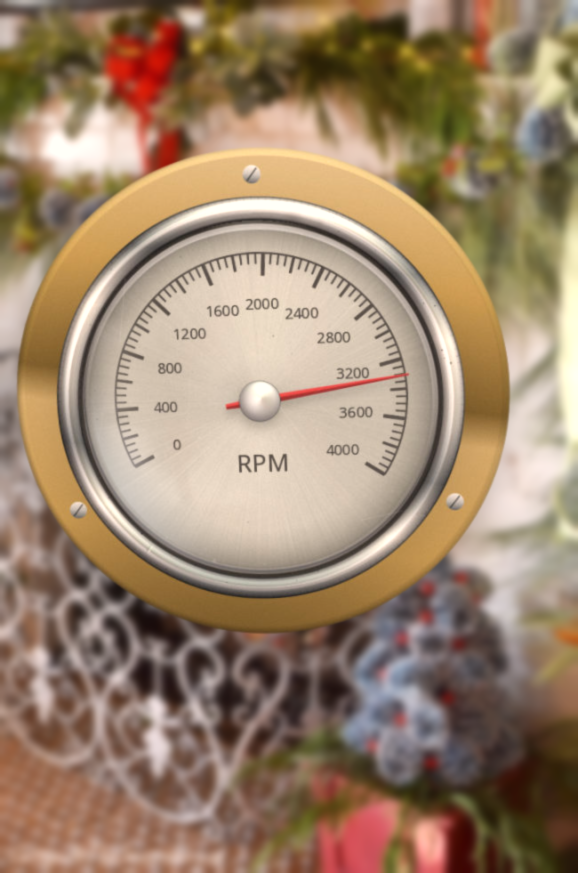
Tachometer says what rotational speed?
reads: 3300 rpm
